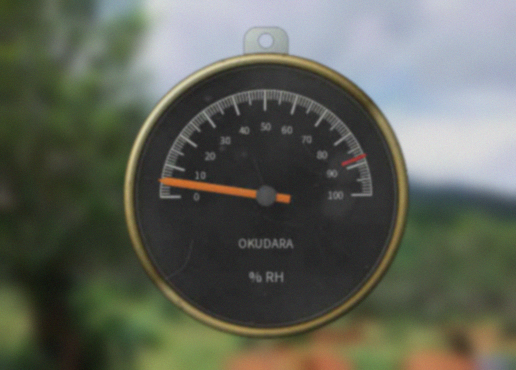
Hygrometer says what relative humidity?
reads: 5 %
